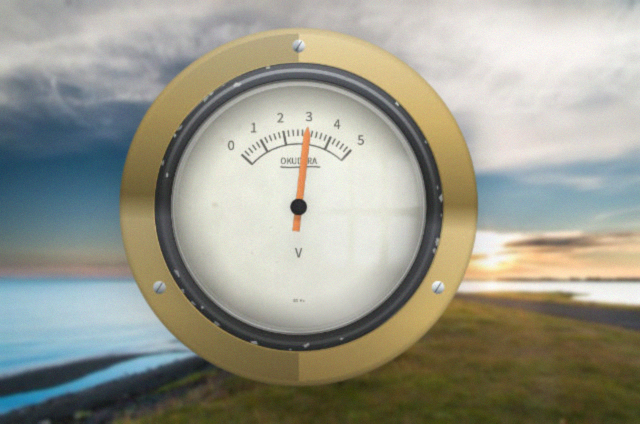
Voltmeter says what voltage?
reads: 3 V
